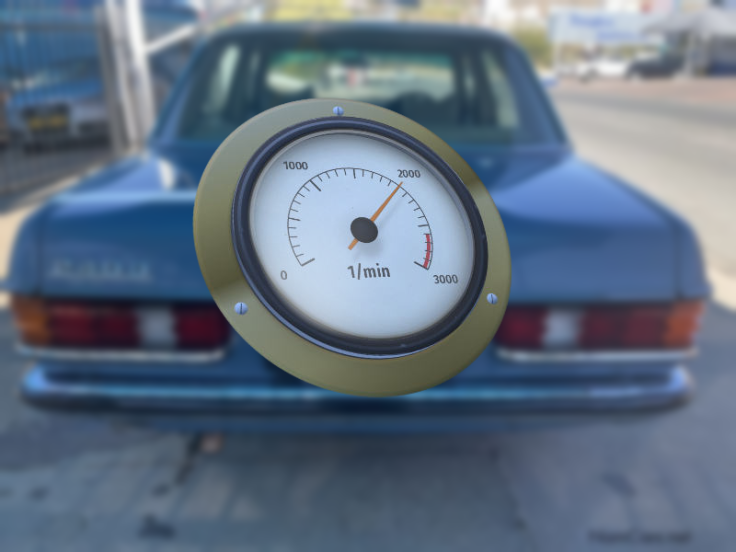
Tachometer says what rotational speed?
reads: 2000 rpm
